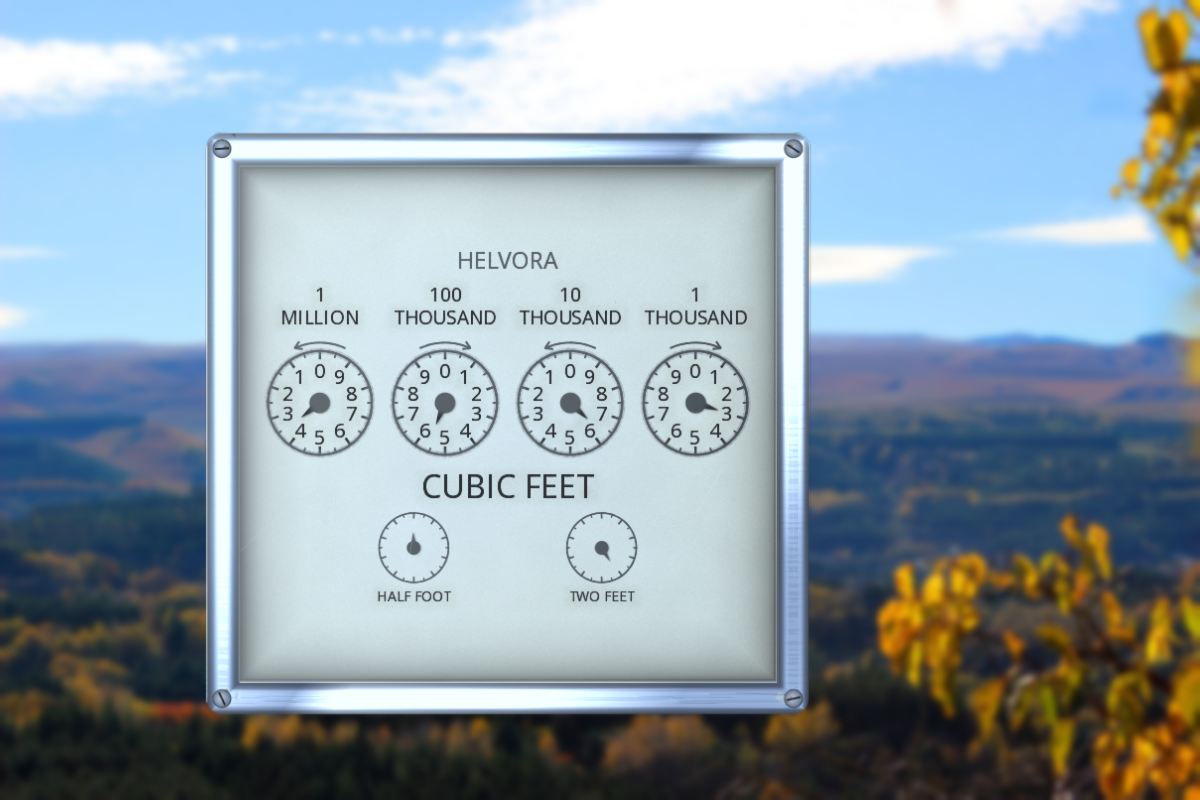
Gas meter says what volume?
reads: 356300 ft³
